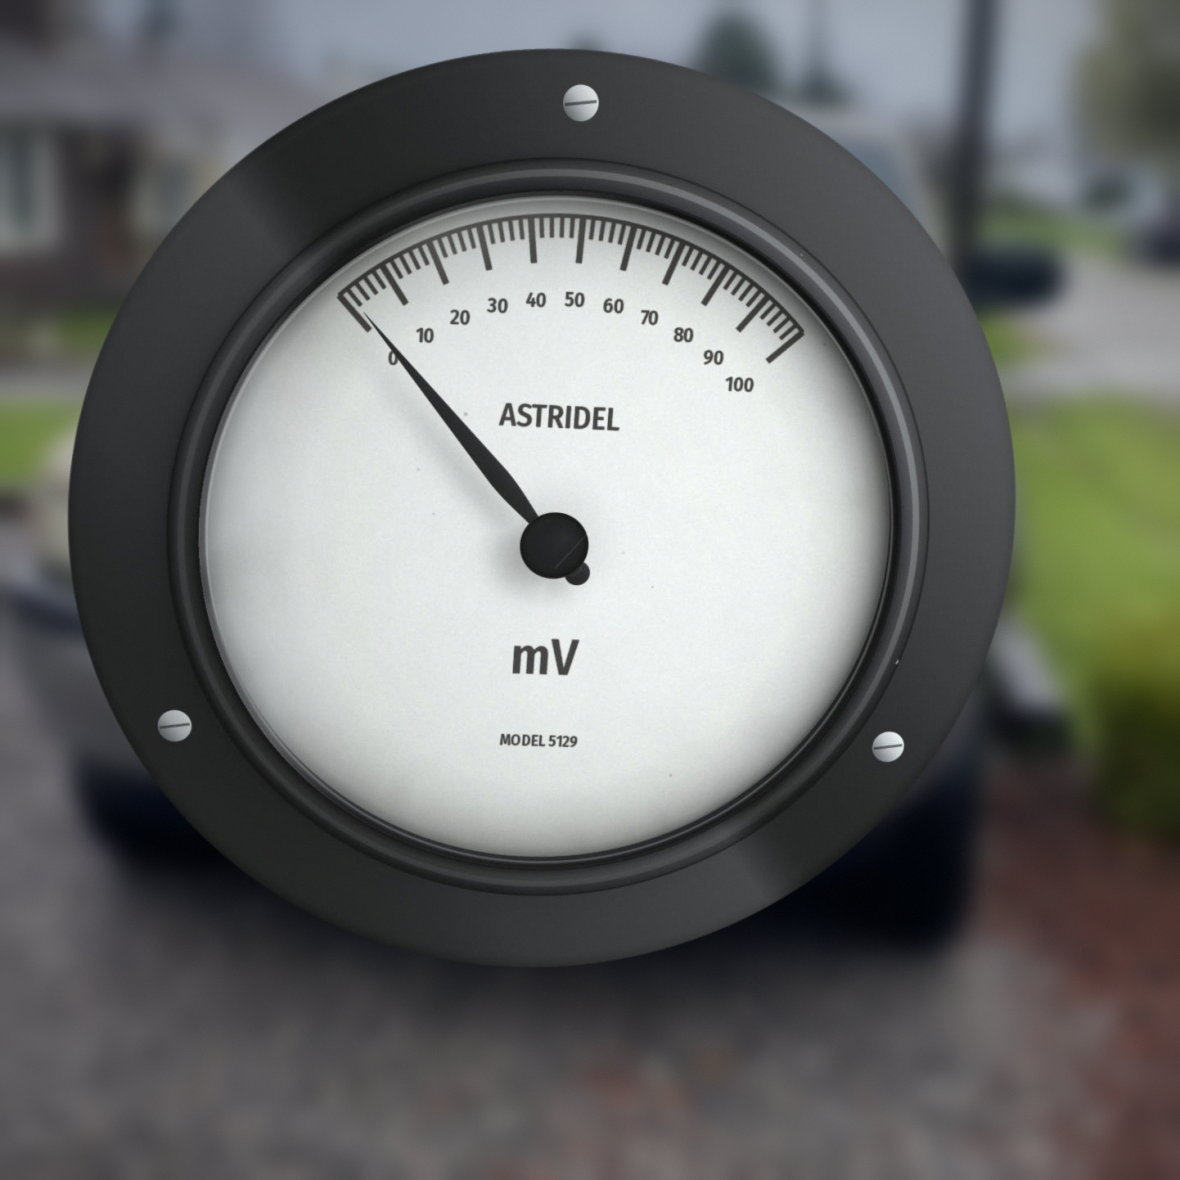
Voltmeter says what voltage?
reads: 2 mV
